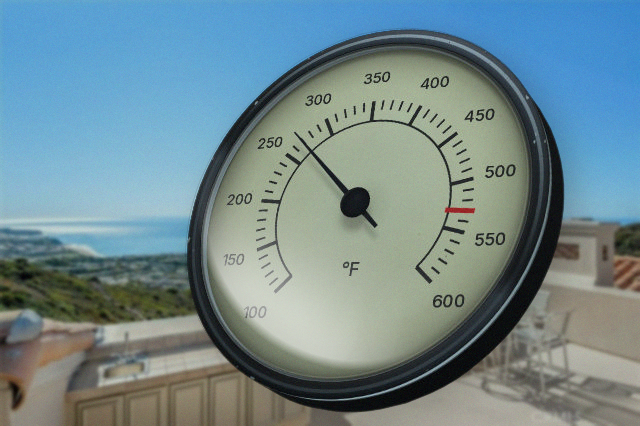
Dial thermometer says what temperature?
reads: 270 °F
